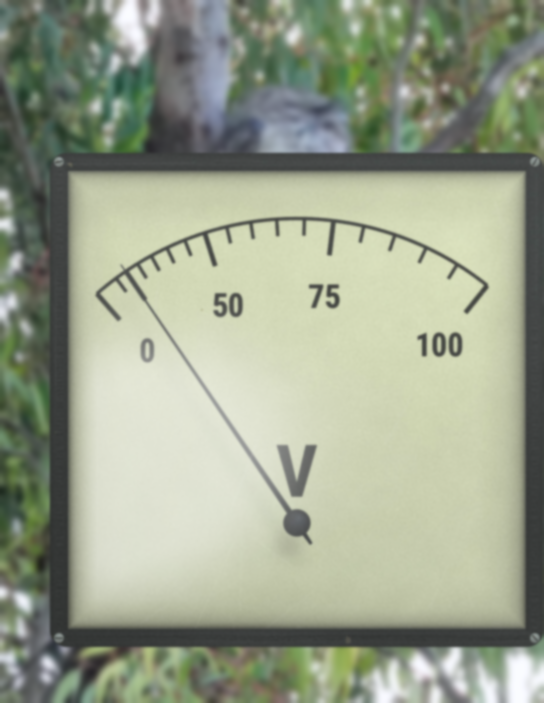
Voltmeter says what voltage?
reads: 25 V
